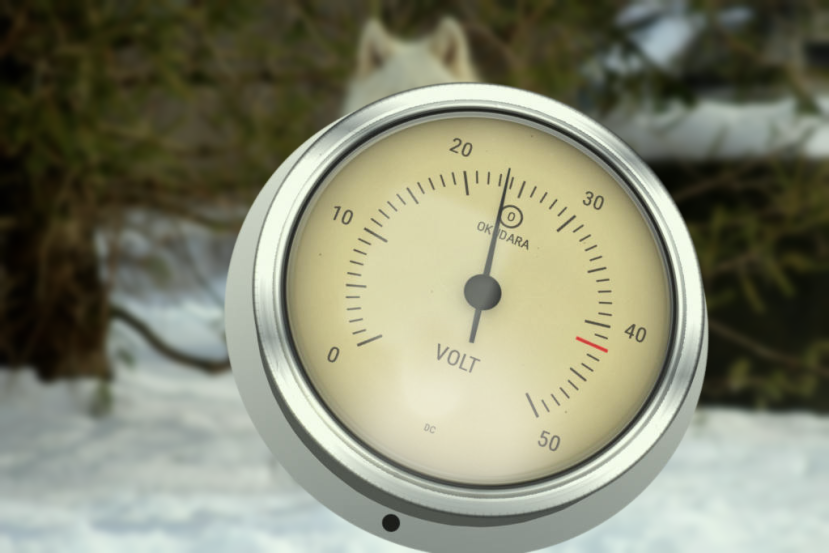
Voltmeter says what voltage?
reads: 23.5 V
